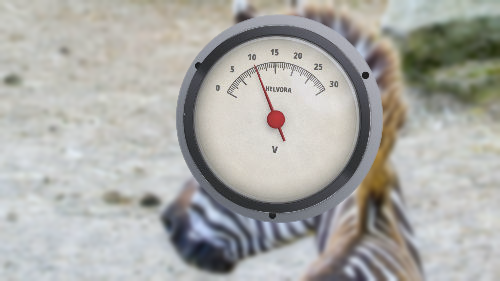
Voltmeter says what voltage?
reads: 10 V
